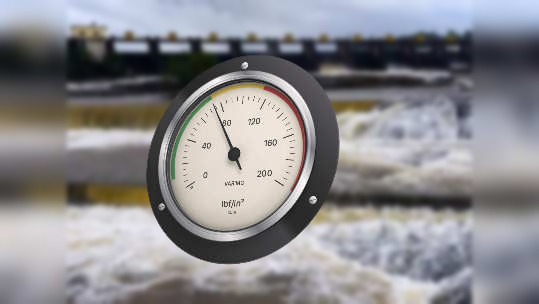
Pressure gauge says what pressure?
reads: 75 psi
